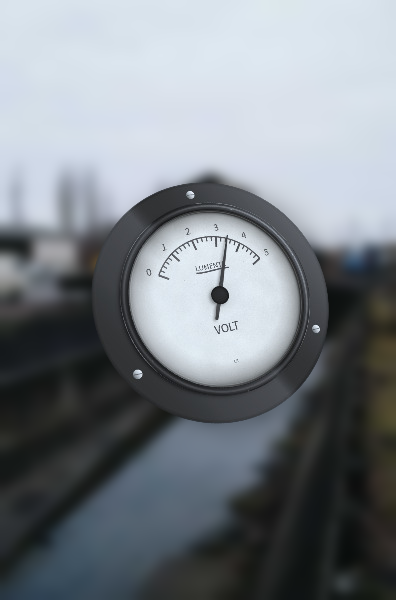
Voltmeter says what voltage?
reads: 3.4 V
